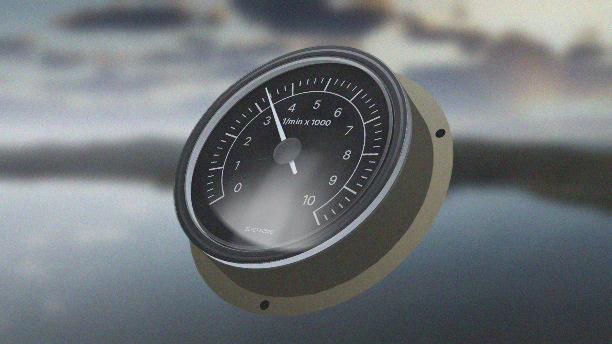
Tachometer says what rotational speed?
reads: 3400 rpm
